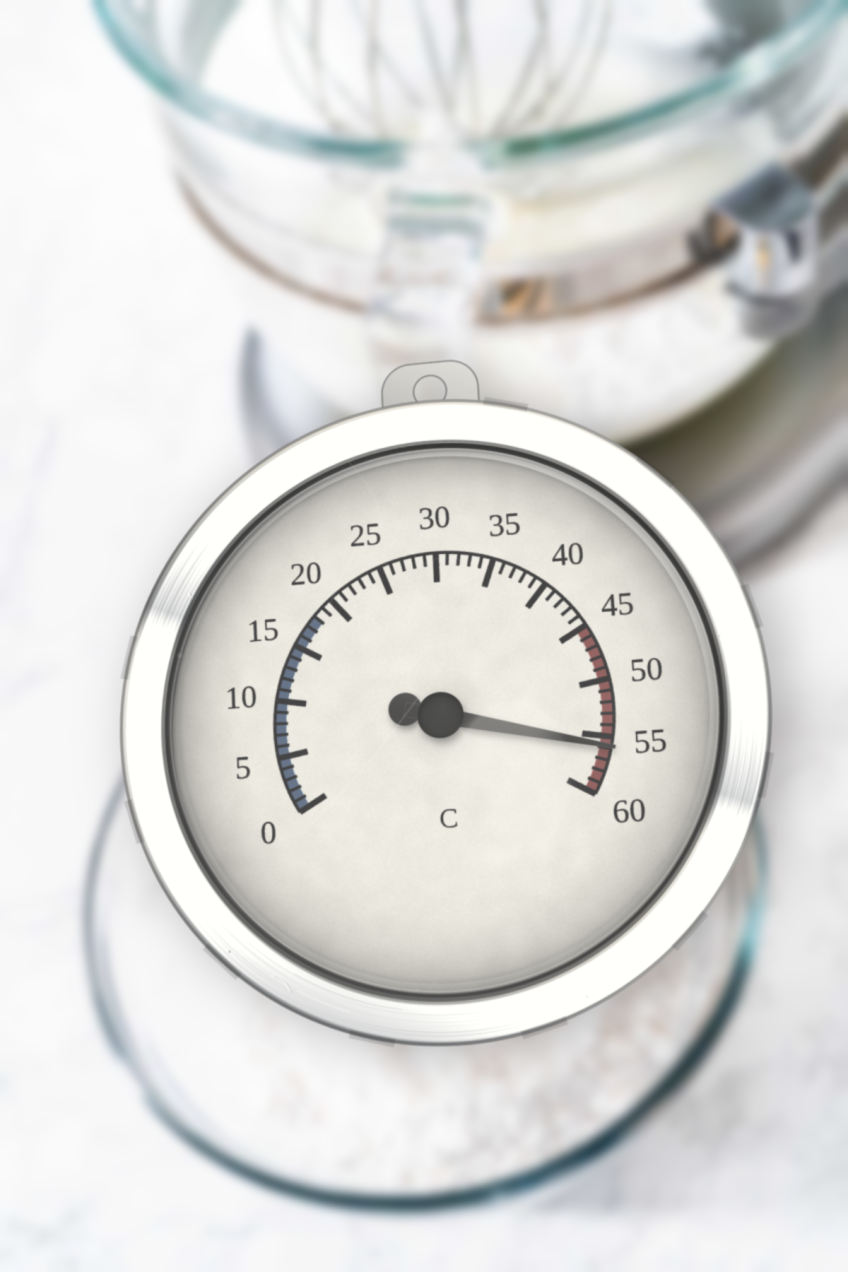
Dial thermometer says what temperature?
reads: 56 °C
